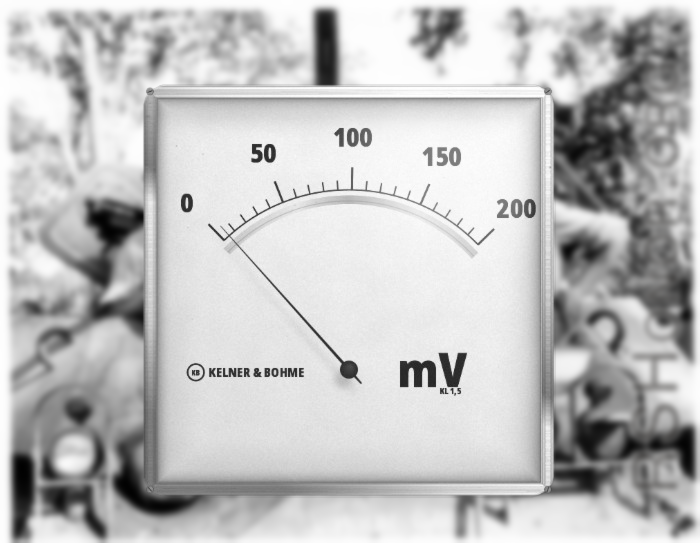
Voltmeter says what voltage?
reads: 5 mV
